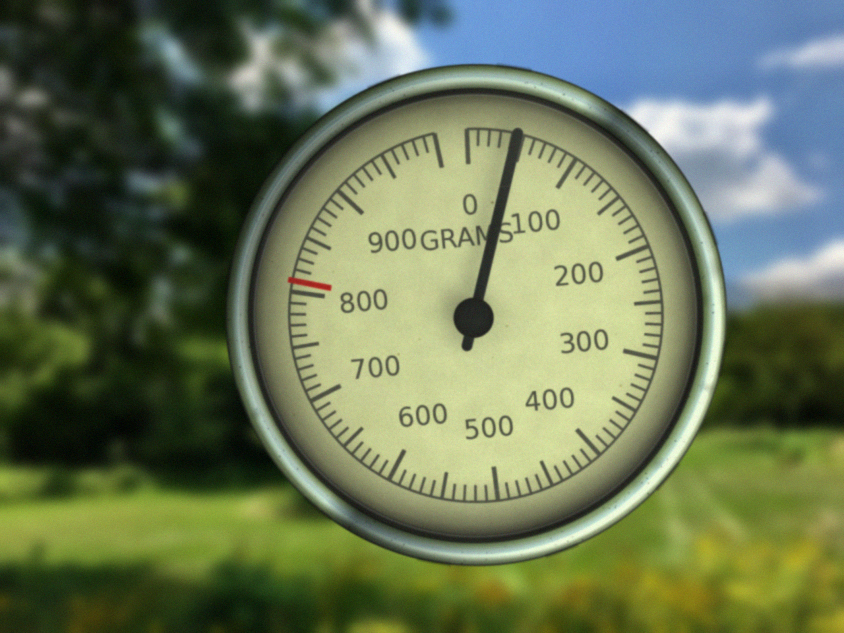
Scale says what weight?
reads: 45 g
